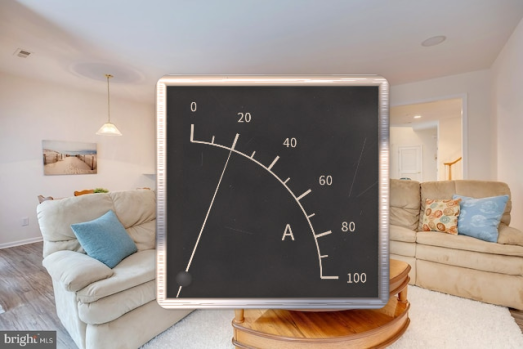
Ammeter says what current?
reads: 20 A
